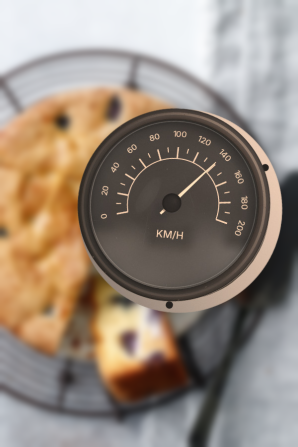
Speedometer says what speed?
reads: 140 km/h
